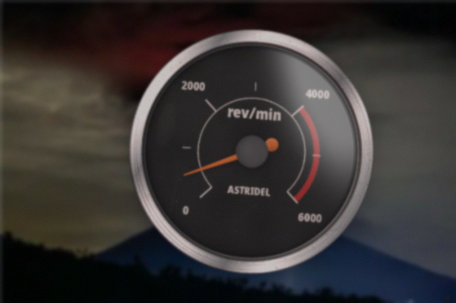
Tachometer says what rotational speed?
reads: 500 rpm
